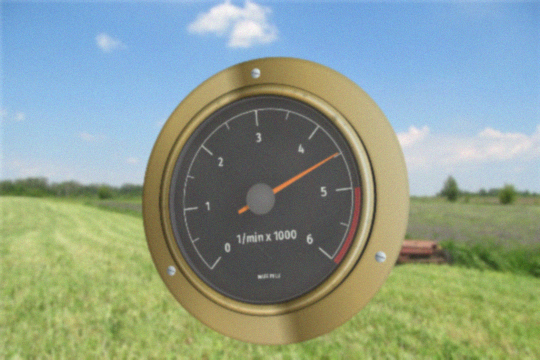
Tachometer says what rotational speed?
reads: 4500 rpm
